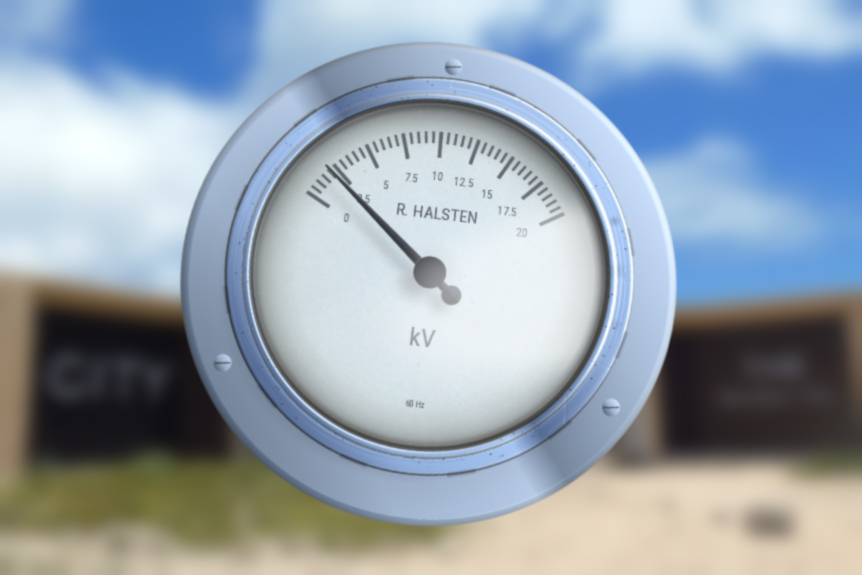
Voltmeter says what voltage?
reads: 2 kV
